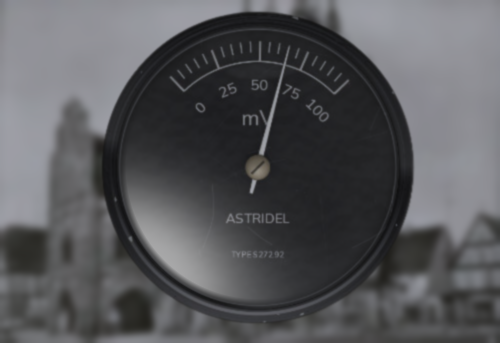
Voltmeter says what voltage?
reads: 65 mV
